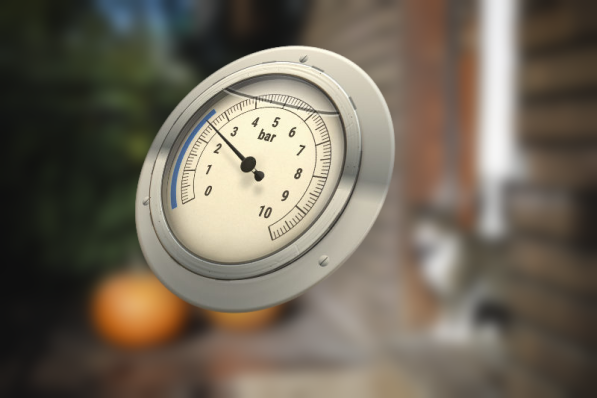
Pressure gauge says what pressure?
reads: 2.5 bar
